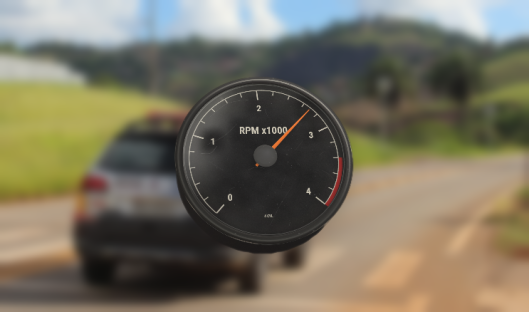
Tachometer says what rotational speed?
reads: 2700 rpm
